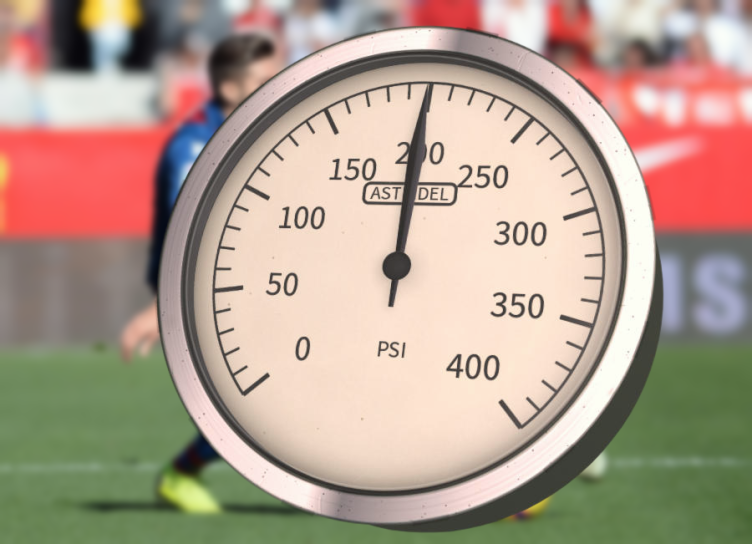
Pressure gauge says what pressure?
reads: 200 psi
